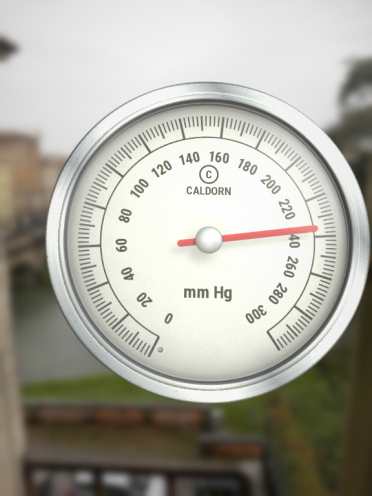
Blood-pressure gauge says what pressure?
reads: 236 mmHg
